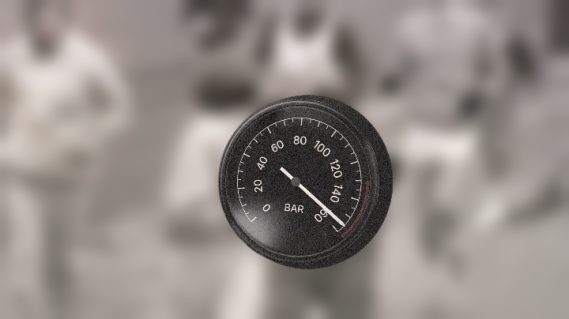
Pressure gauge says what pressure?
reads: 155 bar
